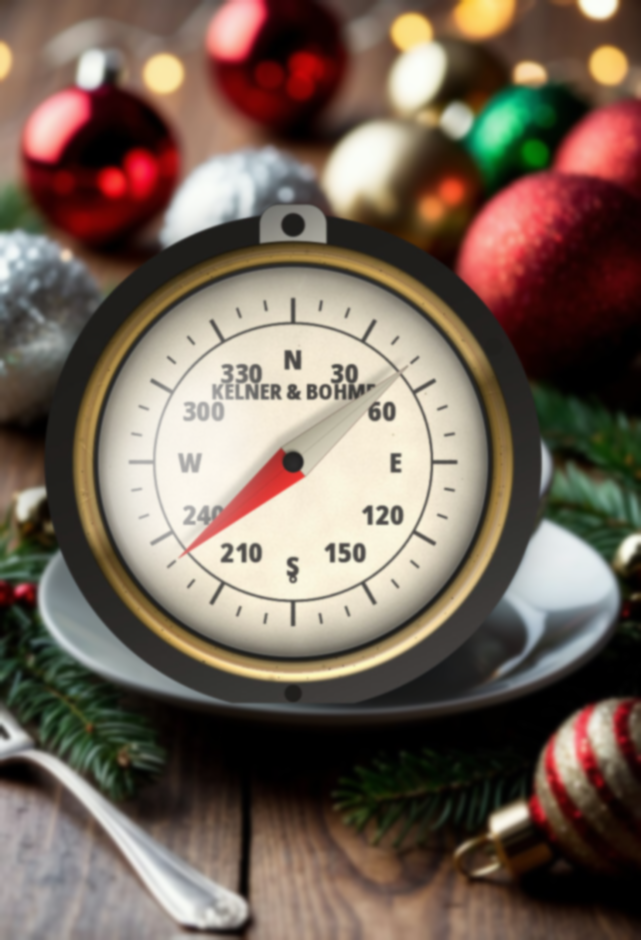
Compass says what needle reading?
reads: 230 °
